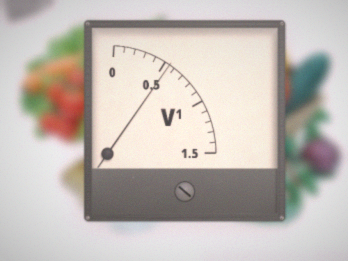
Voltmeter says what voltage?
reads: 0.55 V
